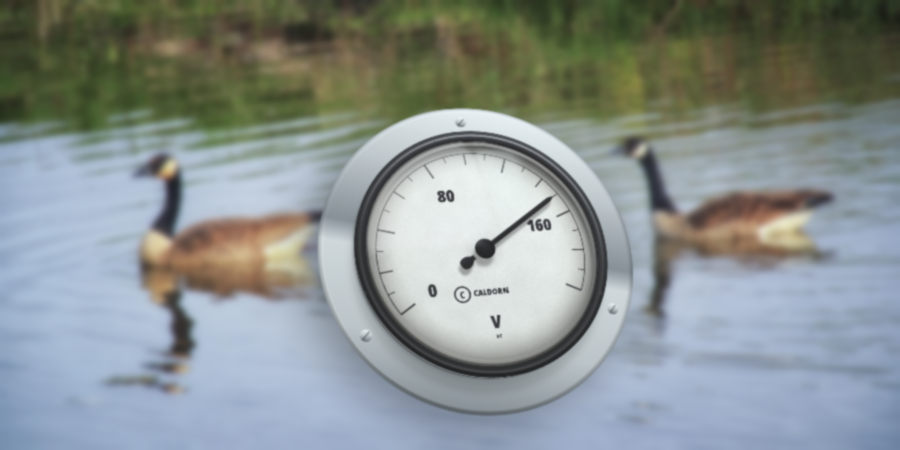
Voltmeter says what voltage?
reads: 150 V
